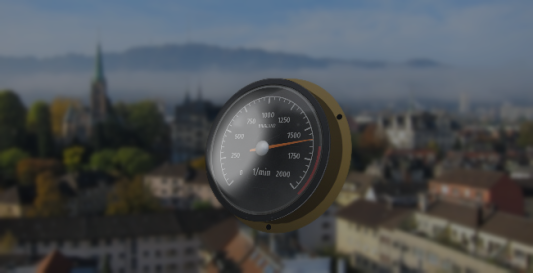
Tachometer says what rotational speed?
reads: 1600 rpm
